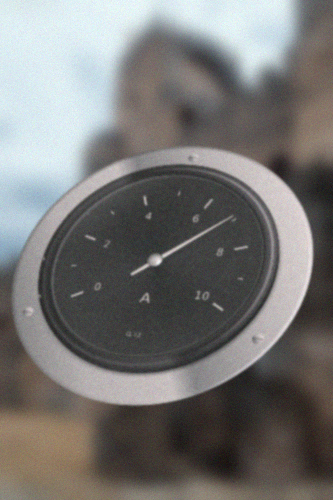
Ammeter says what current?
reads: 7 A
